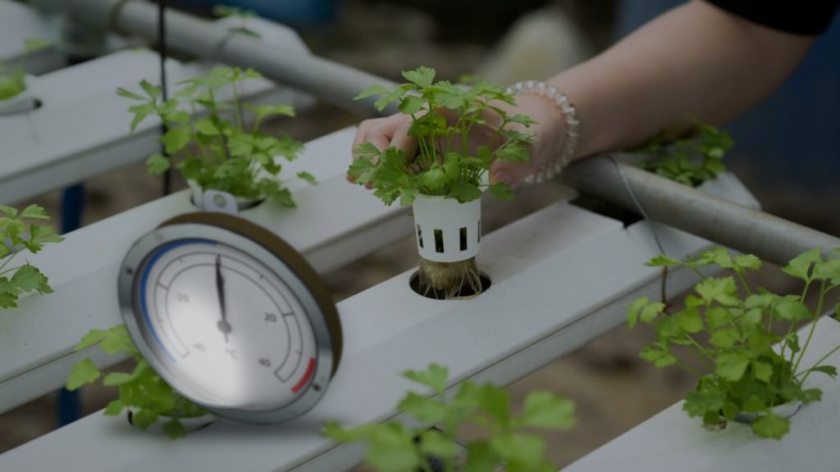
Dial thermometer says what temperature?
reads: 0 °C
